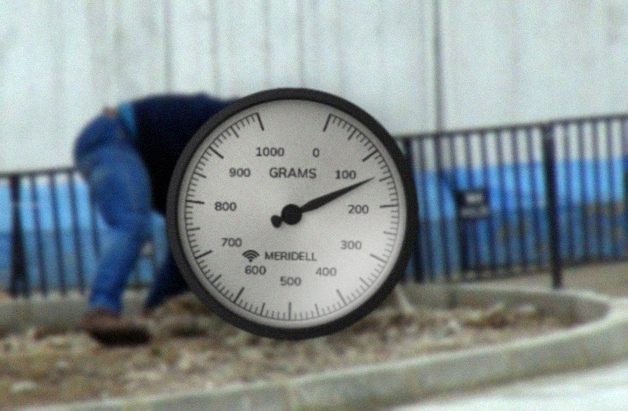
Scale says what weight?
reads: 140 g
